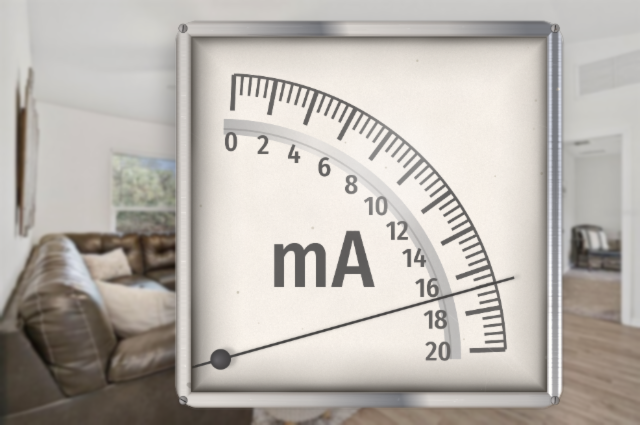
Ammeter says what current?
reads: 16.8 mA
